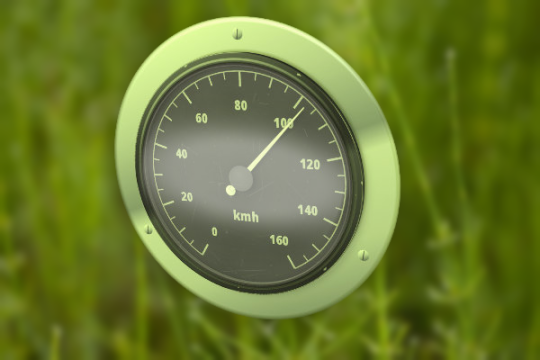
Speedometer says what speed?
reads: 102.5 km/h
